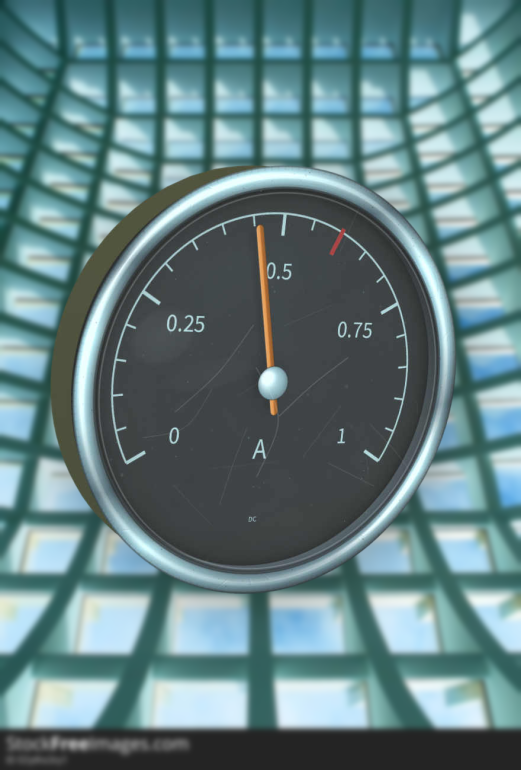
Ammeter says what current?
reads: 0.45 A
